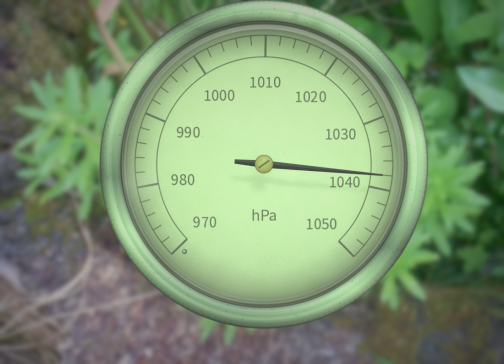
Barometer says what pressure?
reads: 1038 hPa
